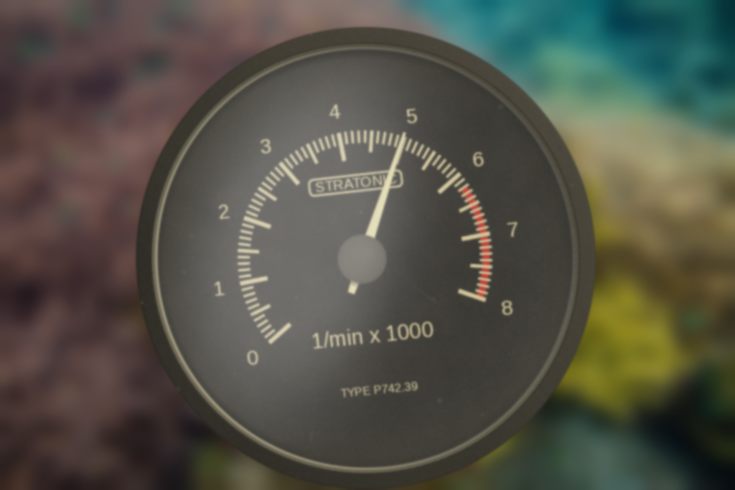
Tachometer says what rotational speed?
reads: 5000 rpm
